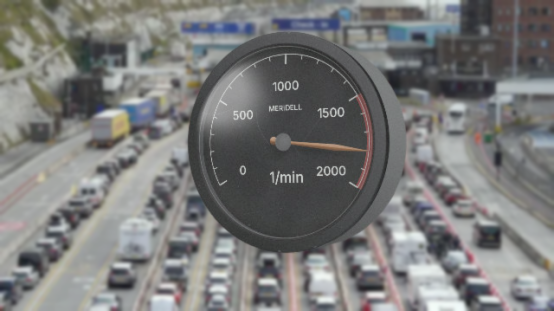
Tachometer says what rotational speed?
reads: 1800 rpm
